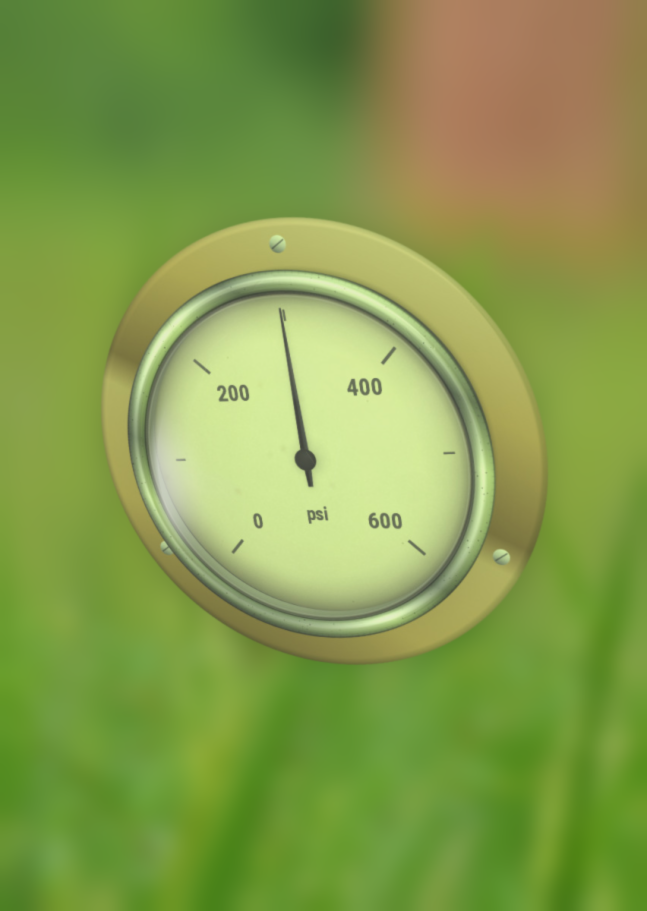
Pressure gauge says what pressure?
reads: 300 psi
